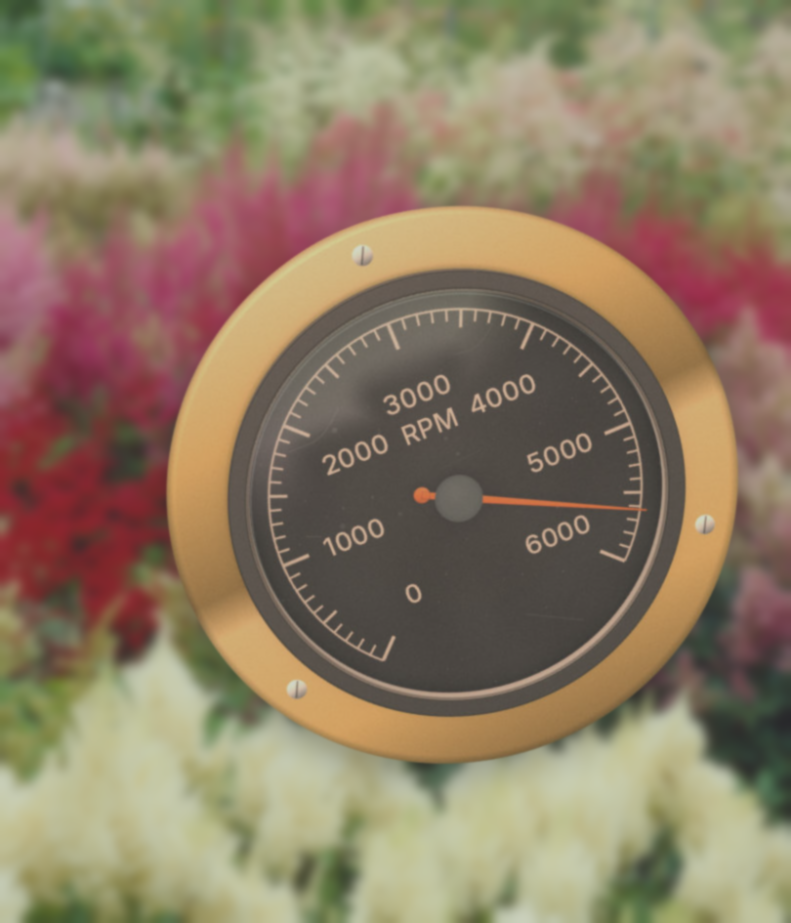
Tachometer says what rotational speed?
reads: 5600 rpm
